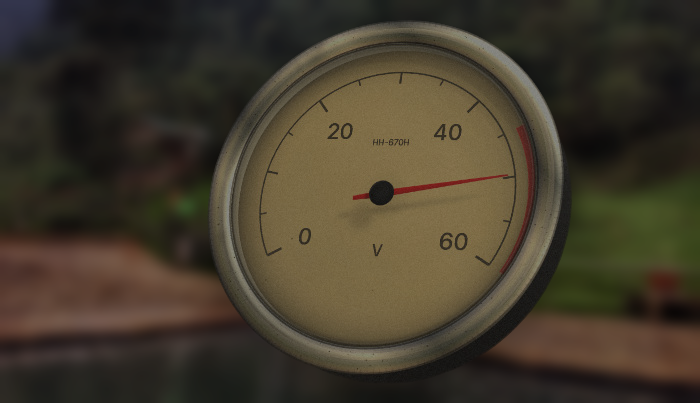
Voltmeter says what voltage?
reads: 50 V
